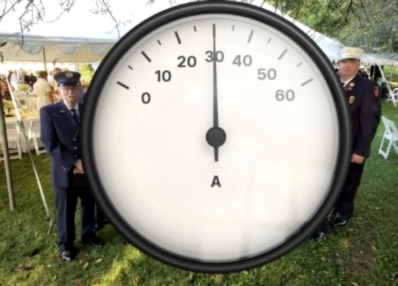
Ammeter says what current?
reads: 30 A
